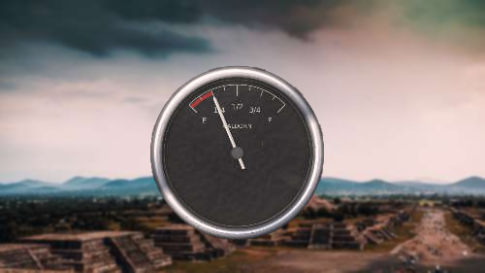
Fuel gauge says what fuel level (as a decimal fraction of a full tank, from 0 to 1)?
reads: 0.25
